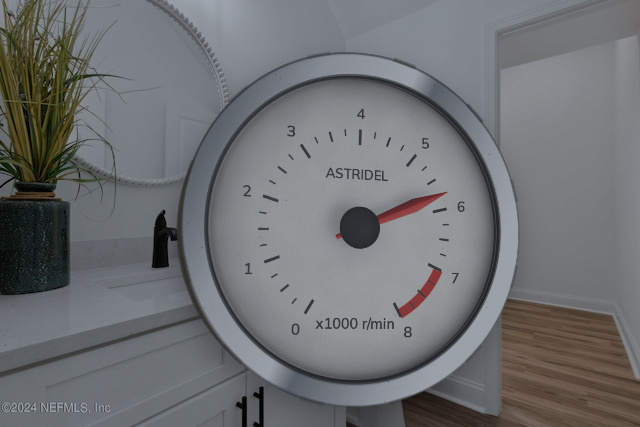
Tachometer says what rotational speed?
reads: 5750 rpm
